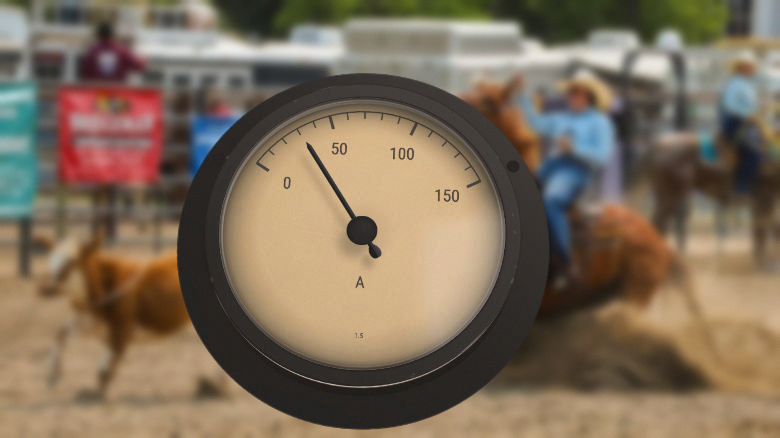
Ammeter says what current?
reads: 30 A
